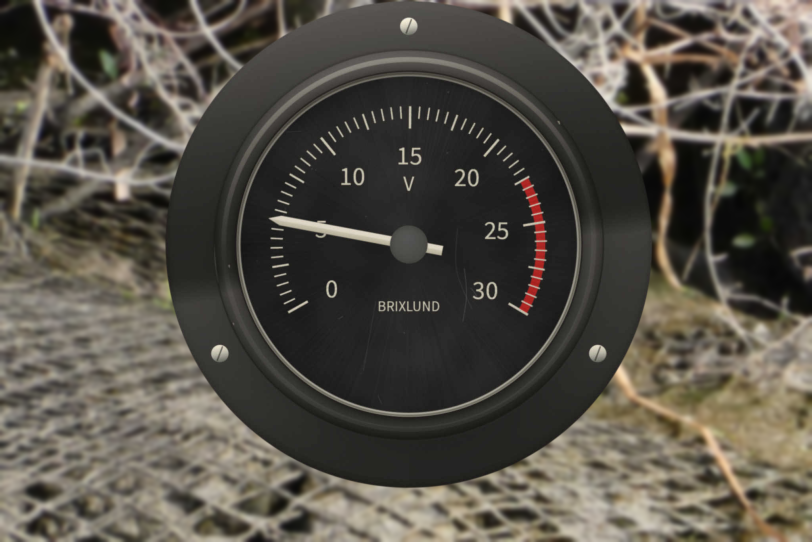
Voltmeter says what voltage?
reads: 5 V
